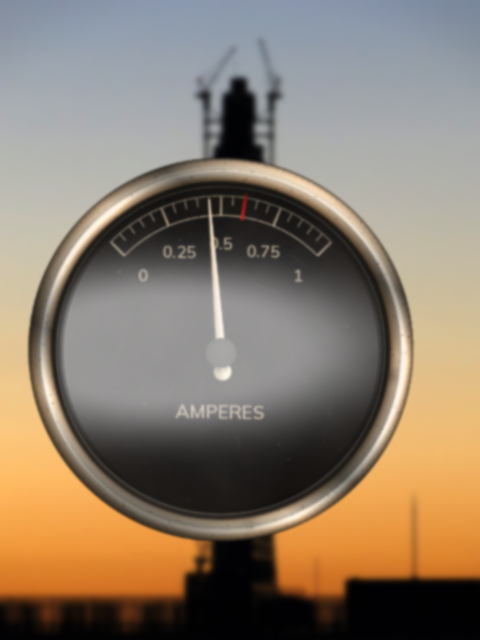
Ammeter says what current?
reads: 0.45 A
